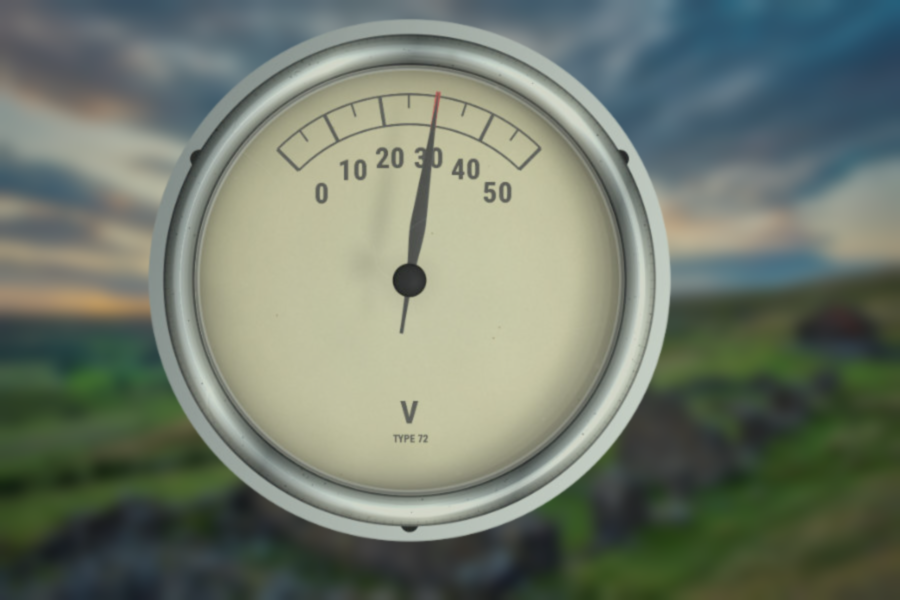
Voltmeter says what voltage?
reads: 30 V
